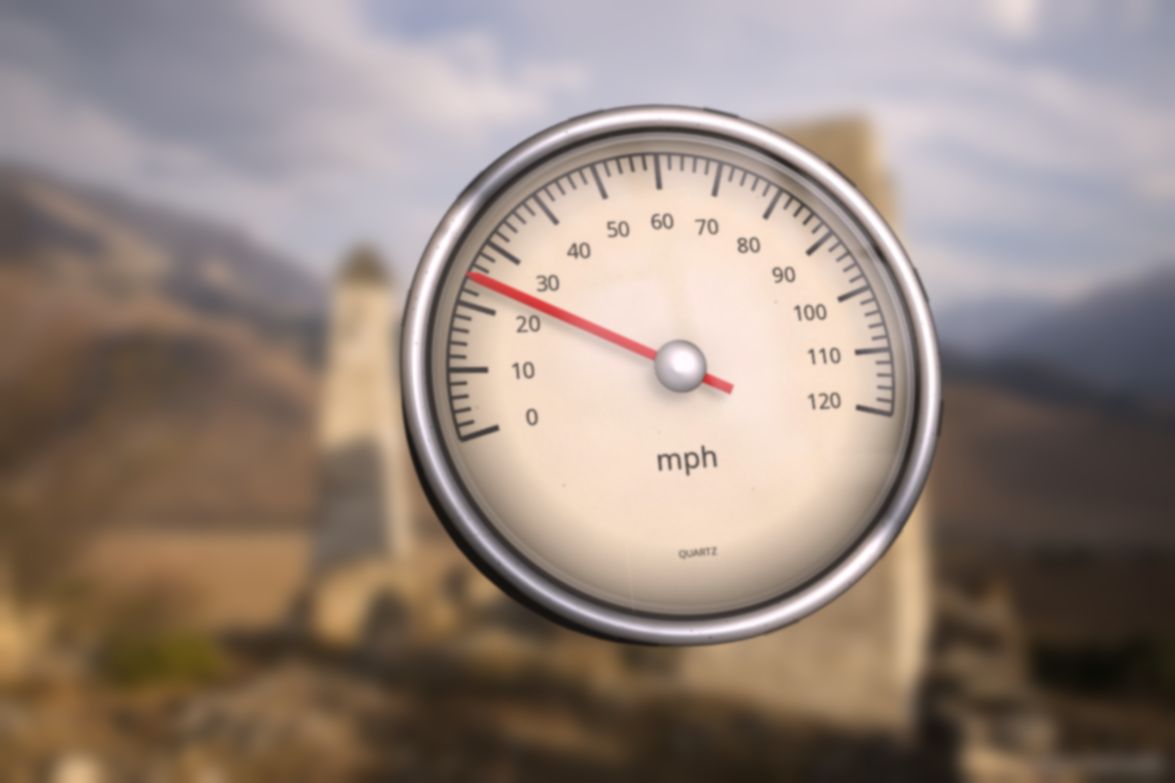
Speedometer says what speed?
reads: 24 mph
